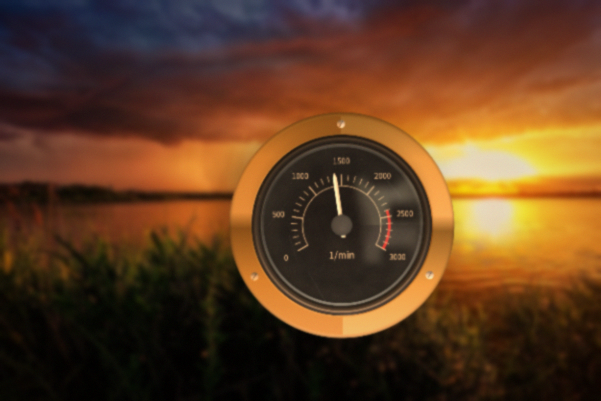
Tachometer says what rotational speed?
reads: 1400 rpm
